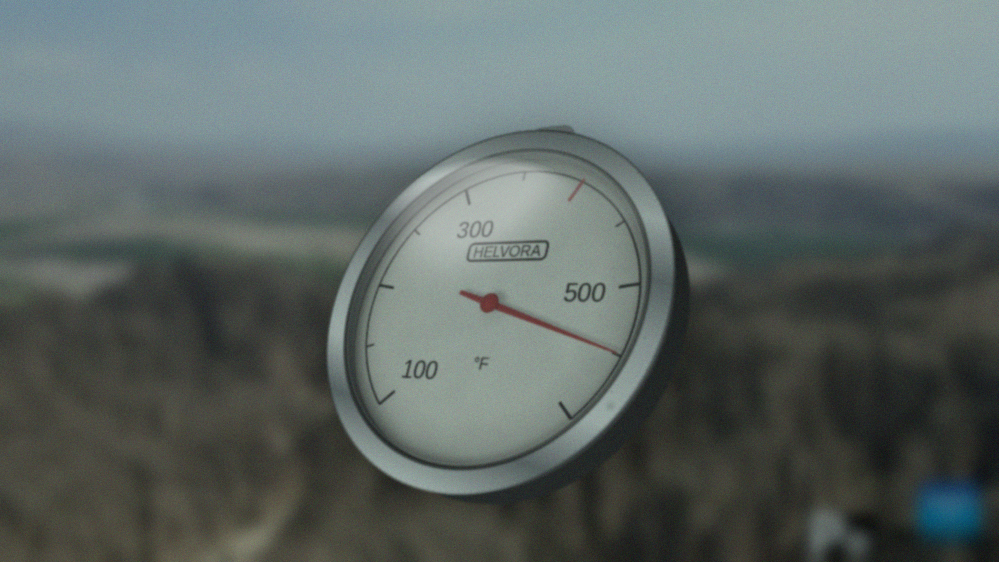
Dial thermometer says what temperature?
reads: 550 °F
